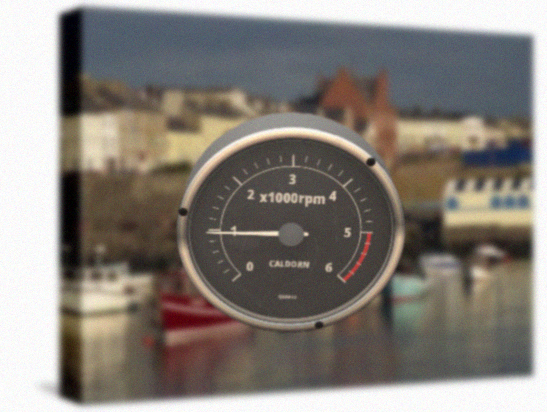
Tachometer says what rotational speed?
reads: 1000 rpm
